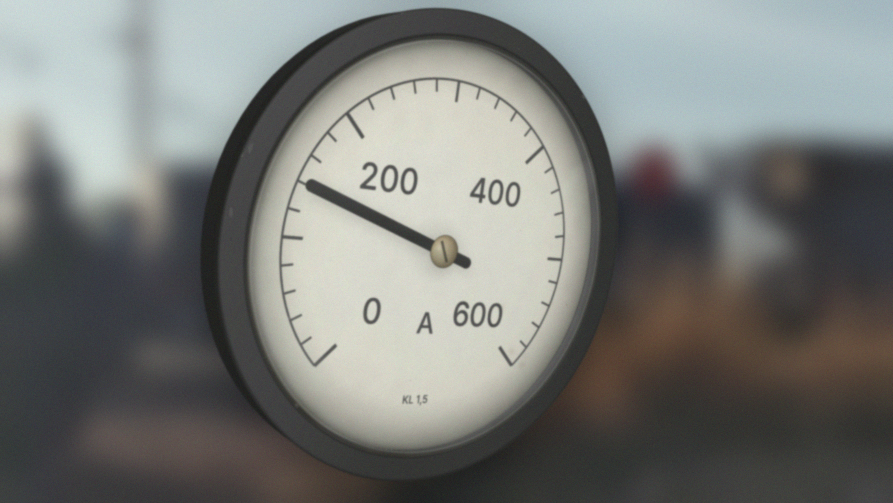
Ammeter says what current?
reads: 140 A
